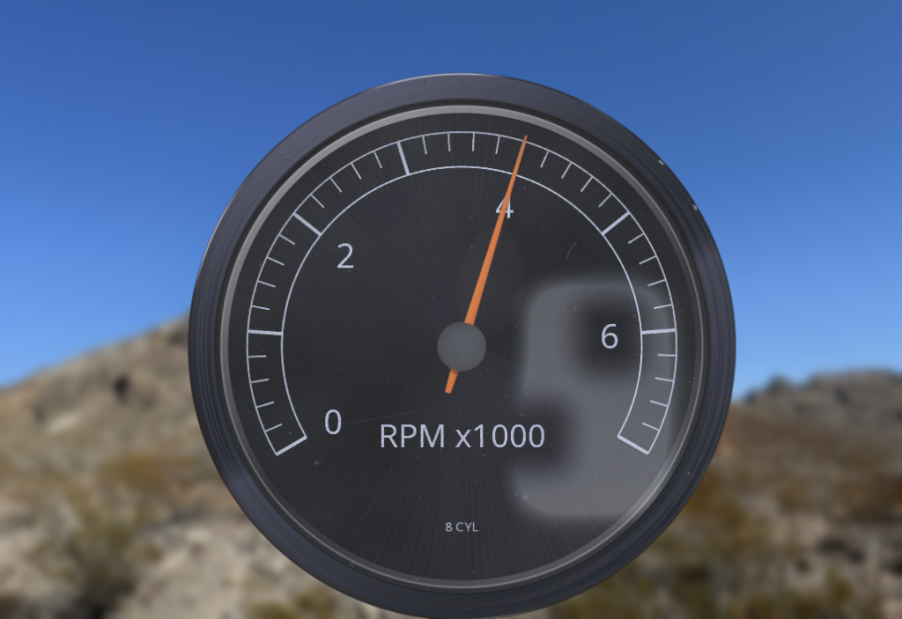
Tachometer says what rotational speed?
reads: 4000 rpm
